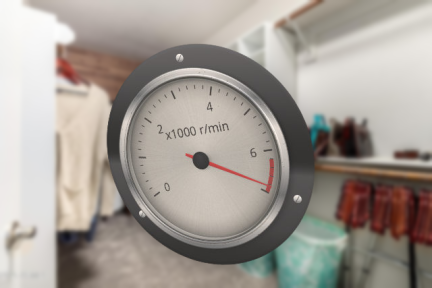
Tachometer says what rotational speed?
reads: 6800 rpm
